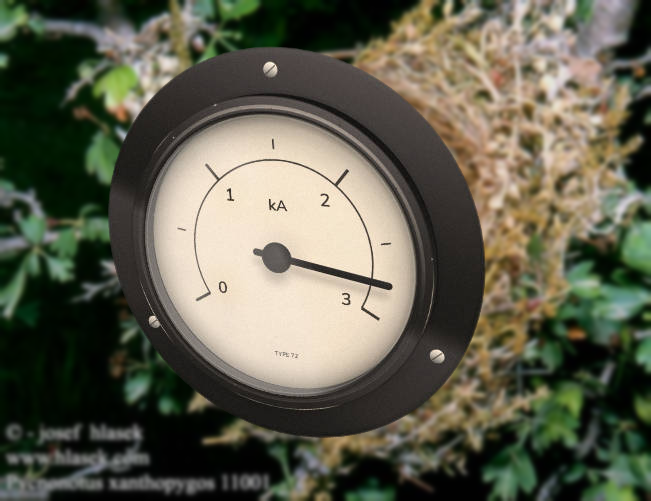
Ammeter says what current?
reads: 2.75 kA
